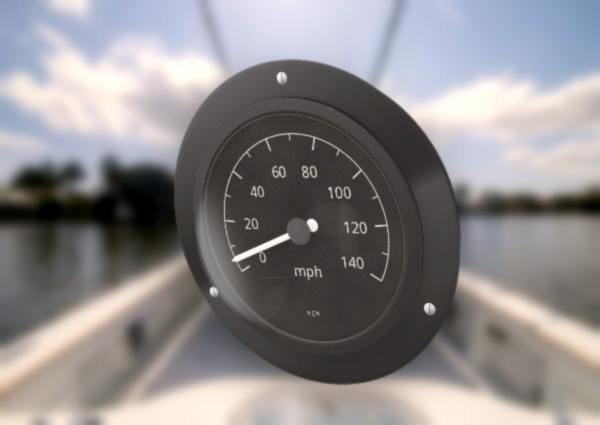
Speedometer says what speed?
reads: 5 mph
